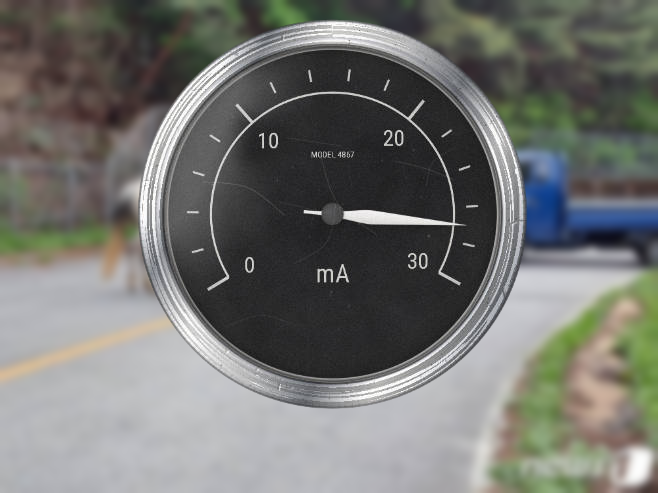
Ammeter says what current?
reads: 27 mA
